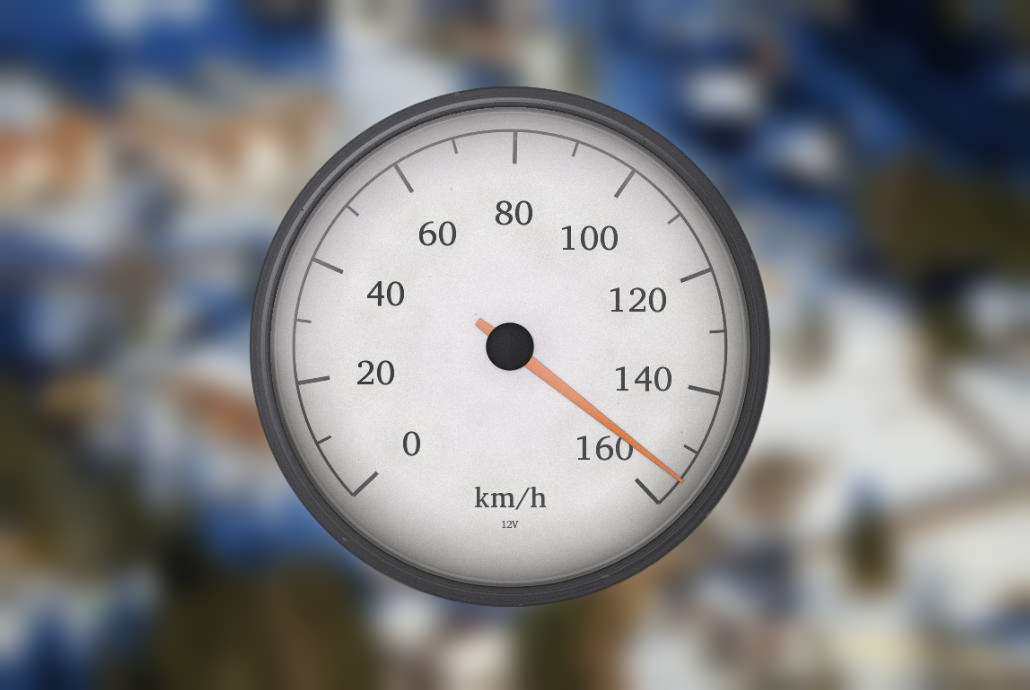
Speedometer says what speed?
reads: 155 km/h
